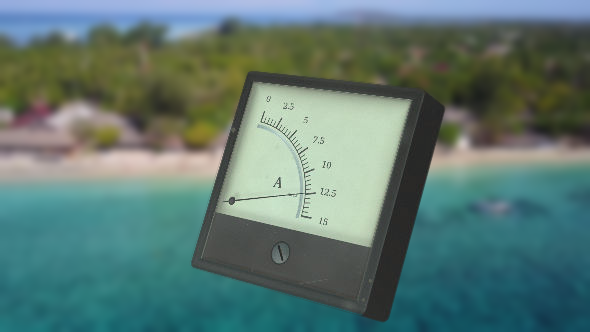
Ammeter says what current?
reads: 12.5 A
